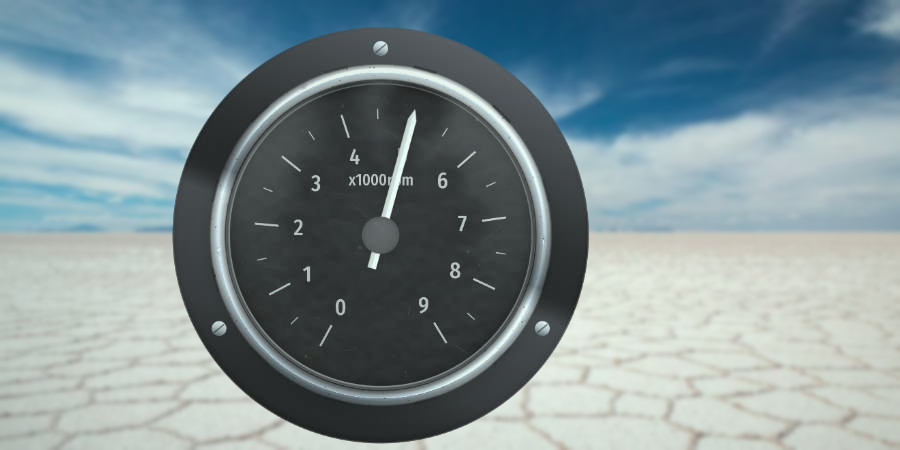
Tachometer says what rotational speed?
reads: 5000 rpm
